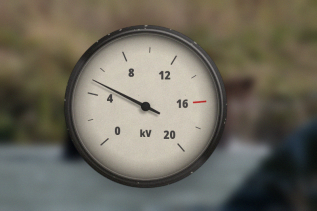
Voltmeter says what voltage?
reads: 5 kV
